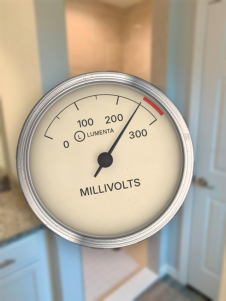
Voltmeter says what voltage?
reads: 250 mV
